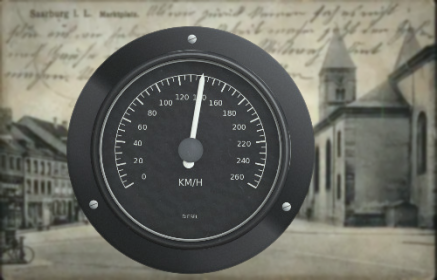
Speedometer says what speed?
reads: 140 km/h
